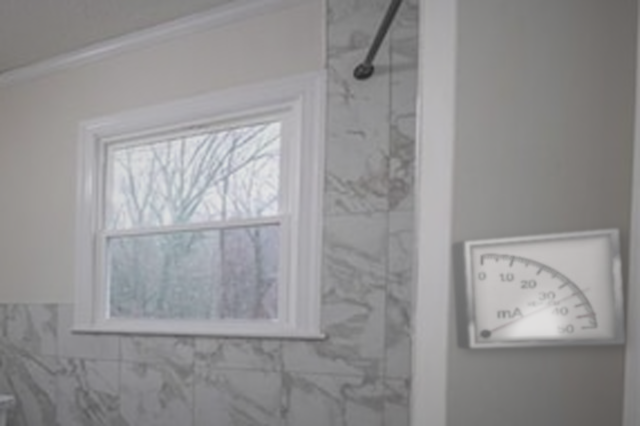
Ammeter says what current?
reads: 35 mA
